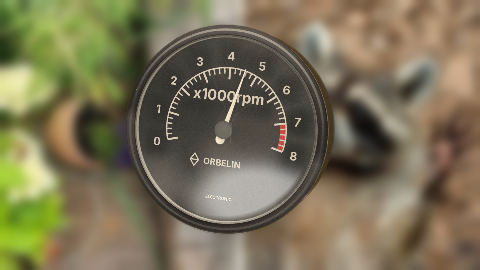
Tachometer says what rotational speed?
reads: 4600 rpm
